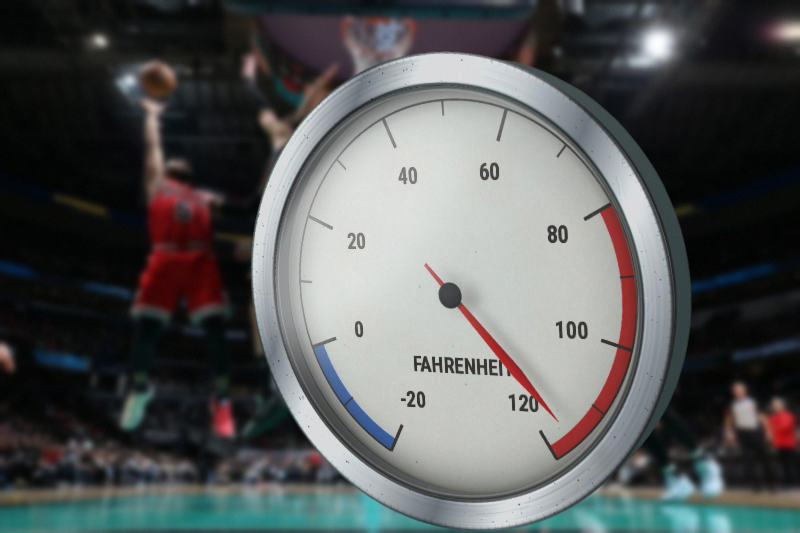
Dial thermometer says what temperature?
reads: 115 °F
